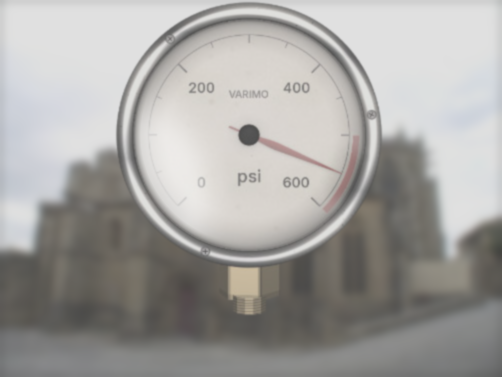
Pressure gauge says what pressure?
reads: 550 psi
